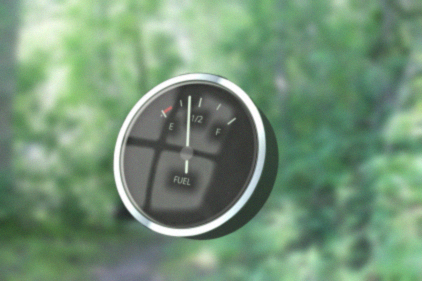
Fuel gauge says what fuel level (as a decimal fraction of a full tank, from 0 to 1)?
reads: 0.375
